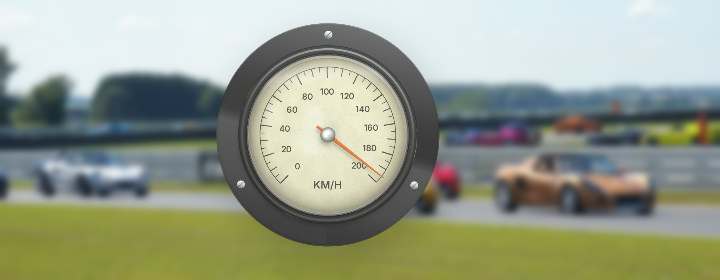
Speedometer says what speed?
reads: 195 km/h
